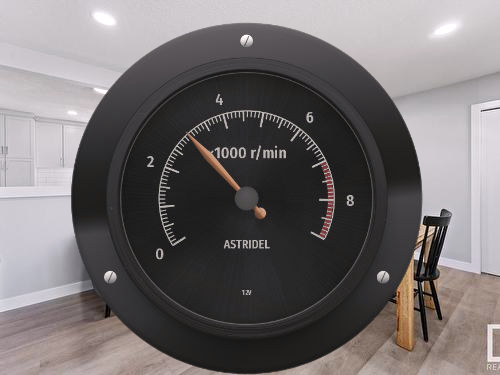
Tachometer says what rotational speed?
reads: 3000 rpm
